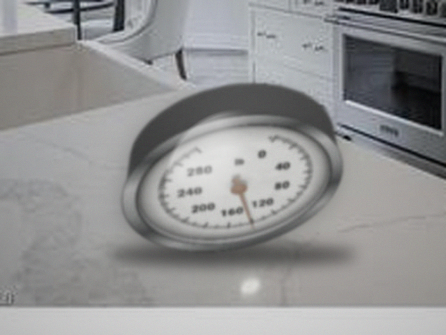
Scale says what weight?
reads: 140 lb
